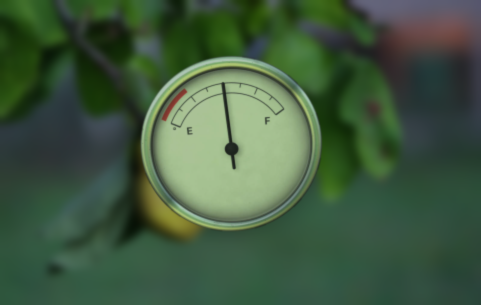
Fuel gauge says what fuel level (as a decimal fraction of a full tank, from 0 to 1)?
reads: 0.5
